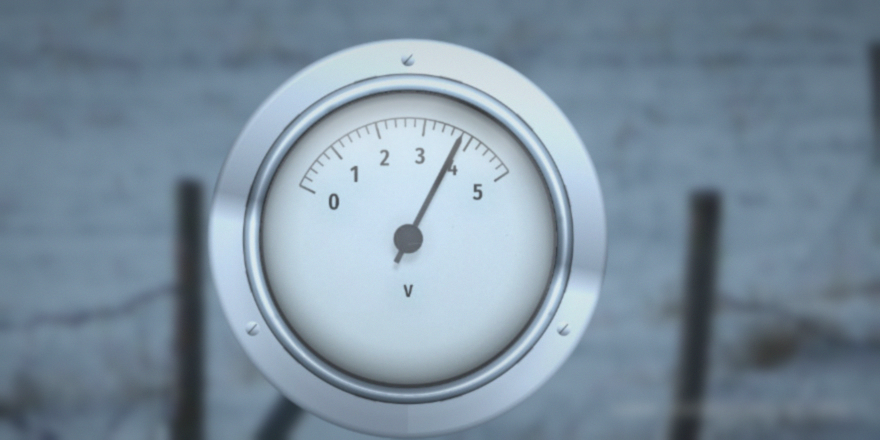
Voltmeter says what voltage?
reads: 3.8 V
